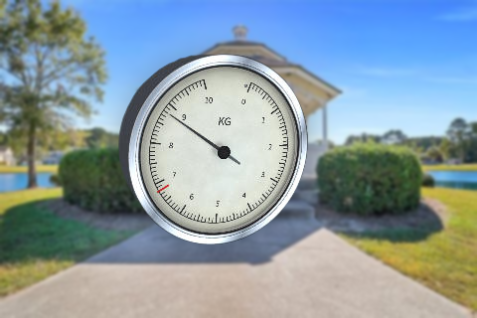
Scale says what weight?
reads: 8.8 kg
